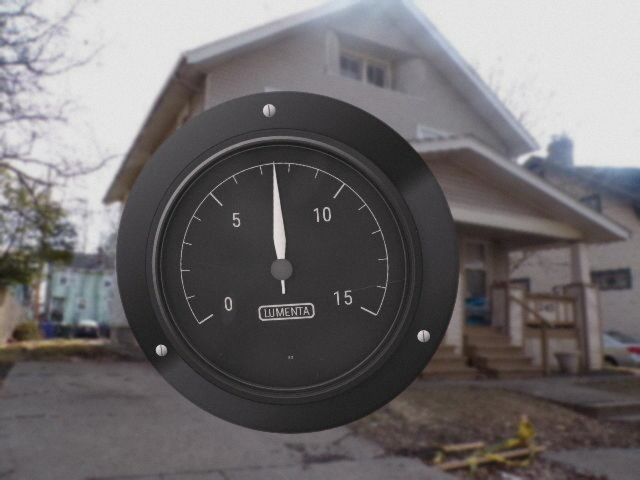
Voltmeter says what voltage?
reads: 7.5 V
